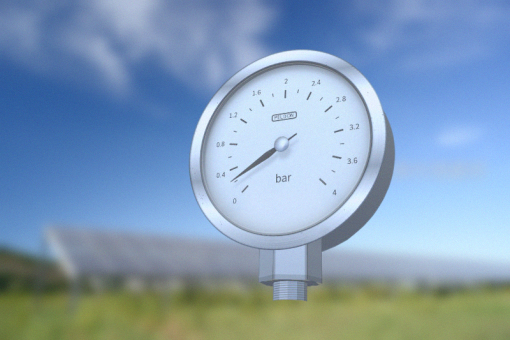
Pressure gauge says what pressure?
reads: 0.2 bar
